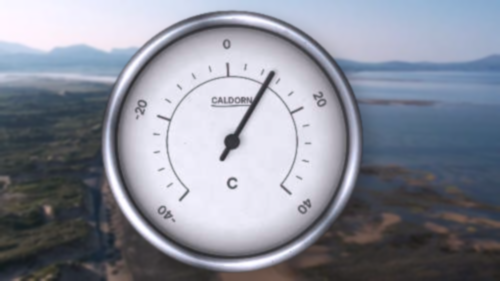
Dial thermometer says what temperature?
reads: 10 °C
